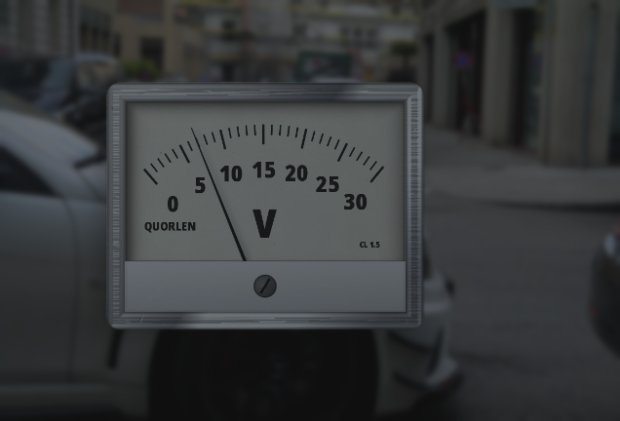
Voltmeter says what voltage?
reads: 7 V
